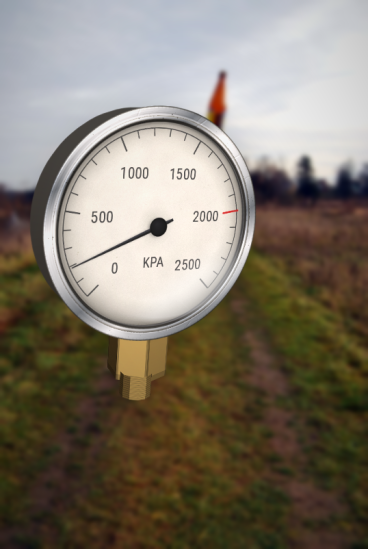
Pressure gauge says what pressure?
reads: 200 kPa
